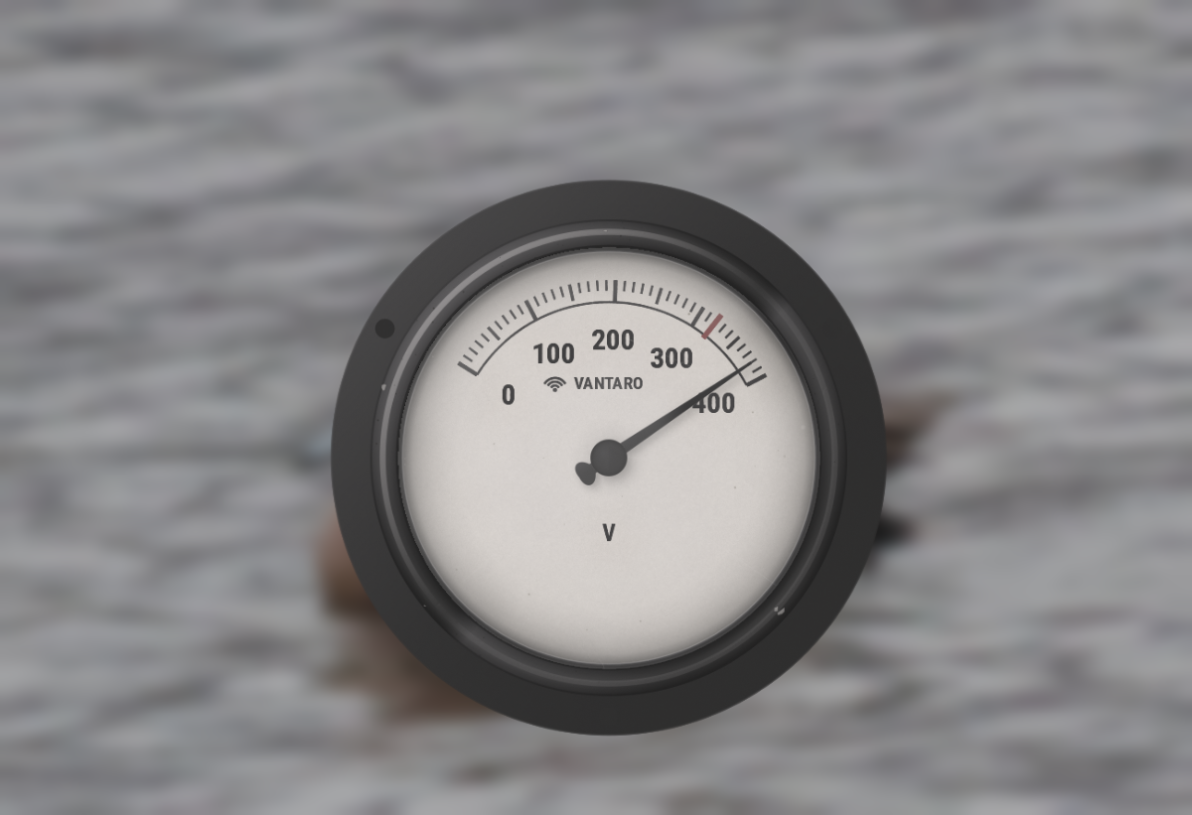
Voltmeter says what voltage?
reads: 380 V
